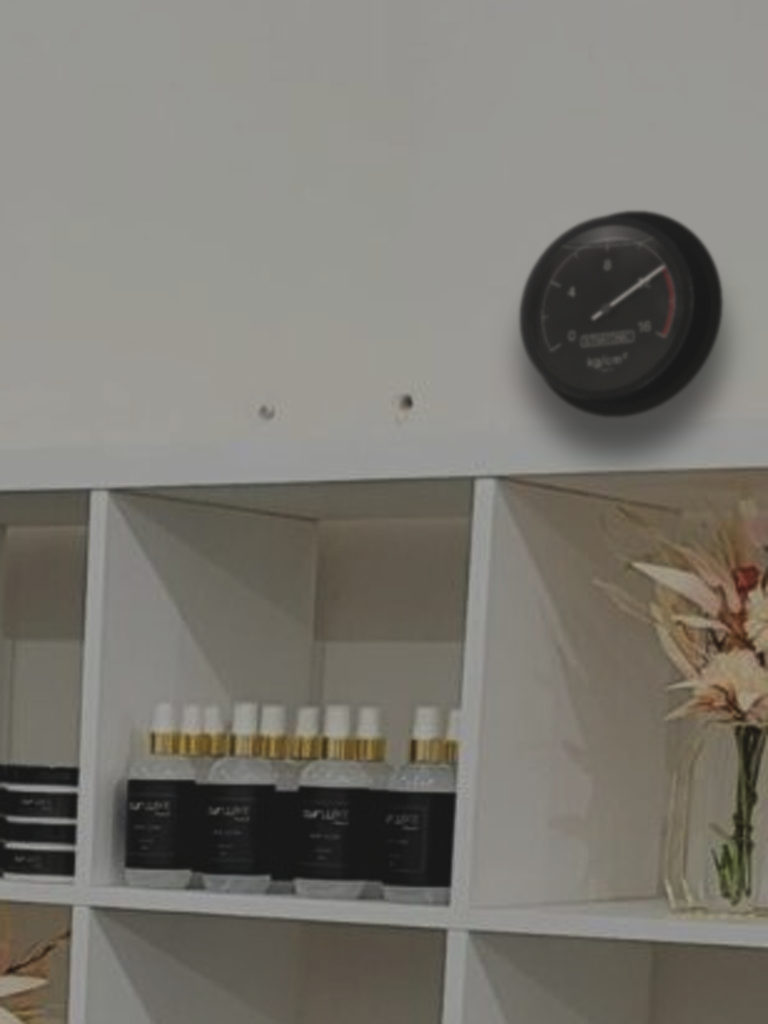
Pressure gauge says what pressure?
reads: 12 kg/cm²
